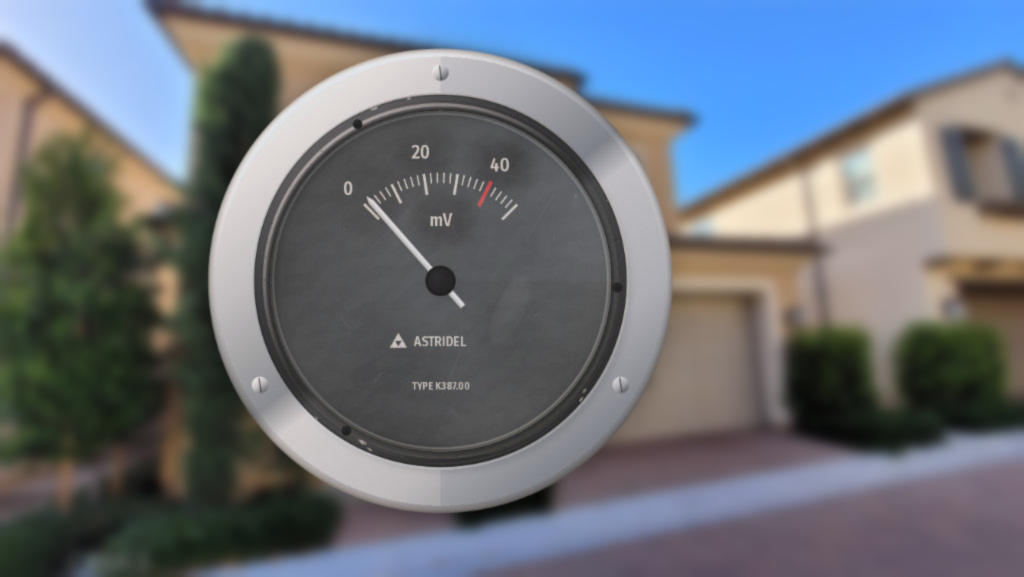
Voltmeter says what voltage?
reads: 2 mV
